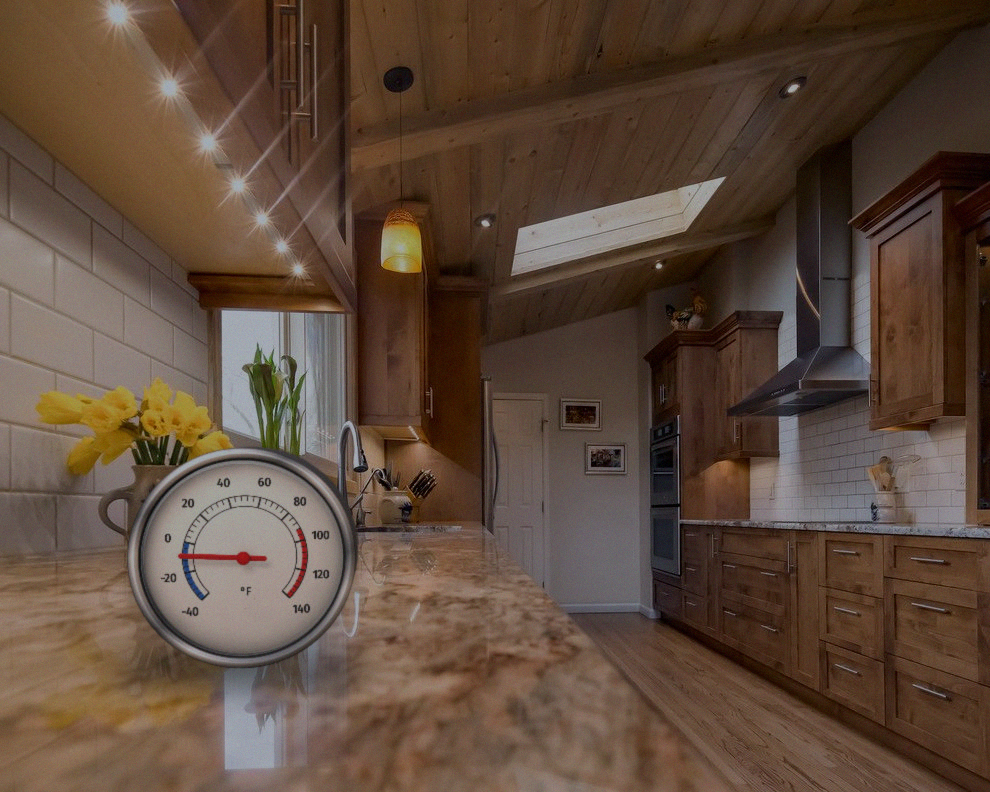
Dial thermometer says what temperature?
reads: -8 °F
